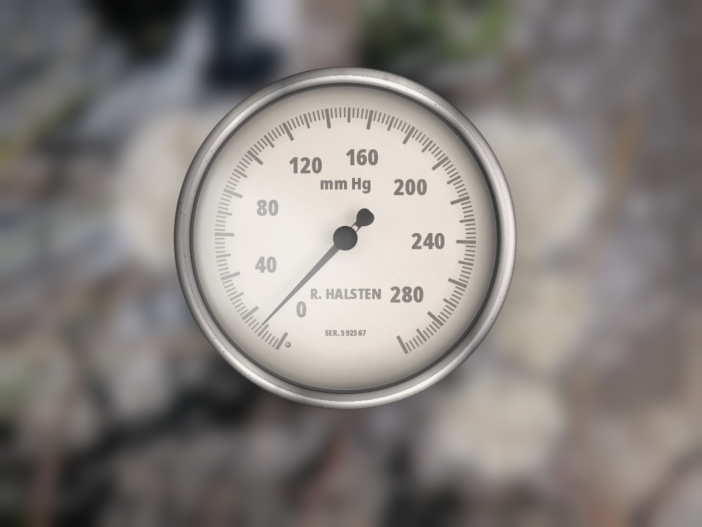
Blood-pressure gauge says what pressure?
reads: 12 mmHg
